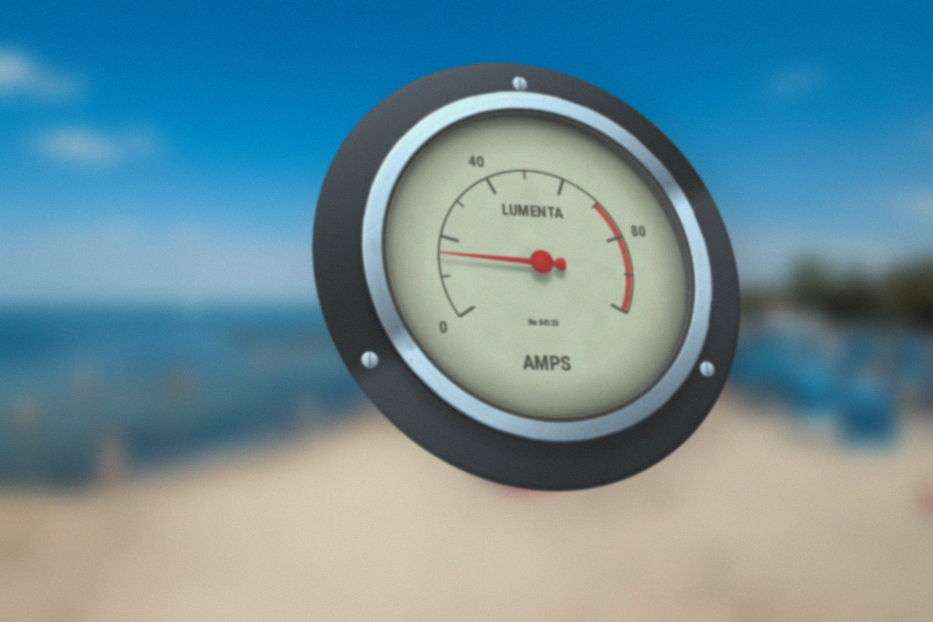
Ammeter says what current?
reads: 15 A
